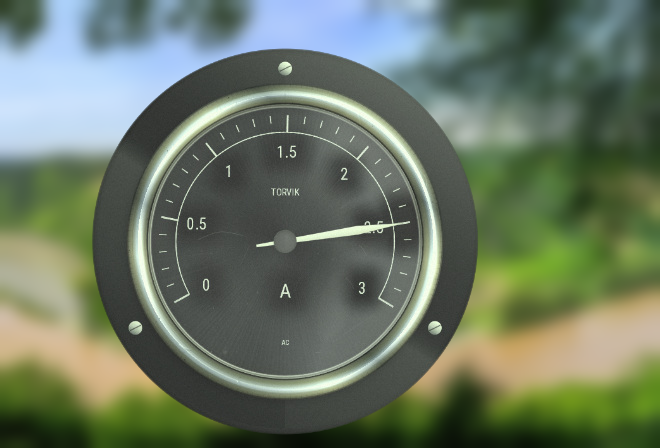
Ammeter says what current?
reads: 2.5 A
